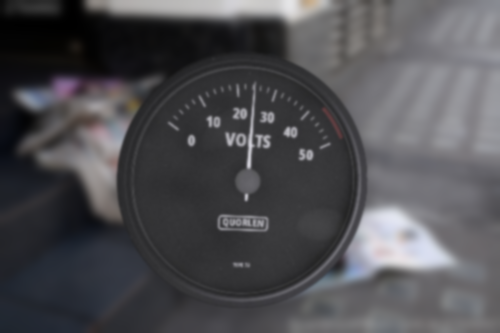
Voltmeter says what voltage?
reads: 24 V
